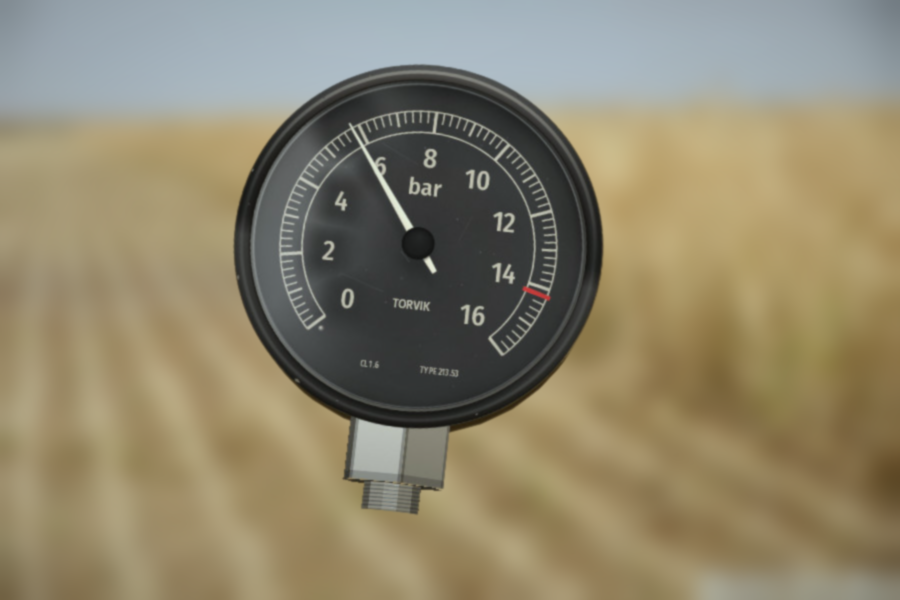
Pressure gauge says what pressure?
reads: 5.8 bar
